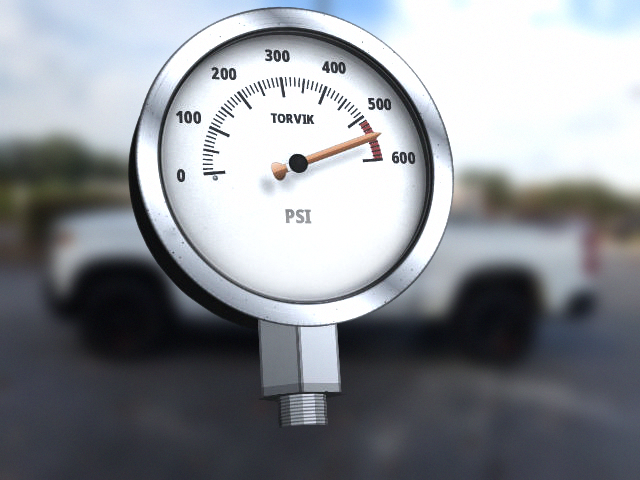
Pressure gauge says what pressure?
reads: 550 psi
